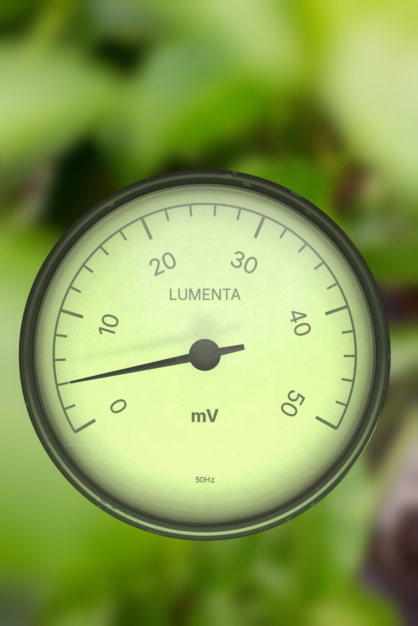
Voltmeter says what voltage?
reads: 4 mV
